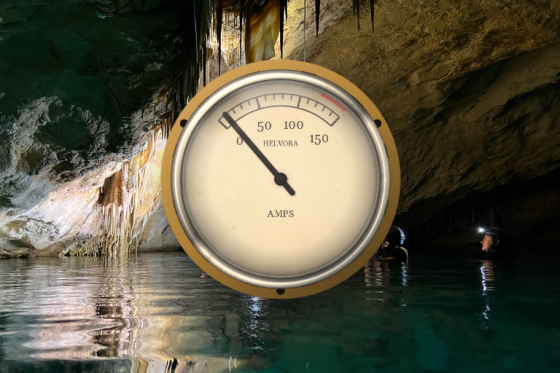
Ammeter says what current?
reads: 10 A
